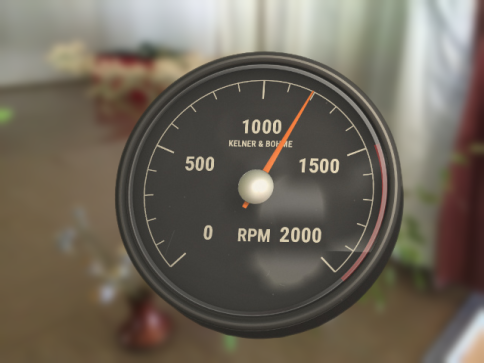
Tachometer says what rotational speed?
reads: 1200 rpm
